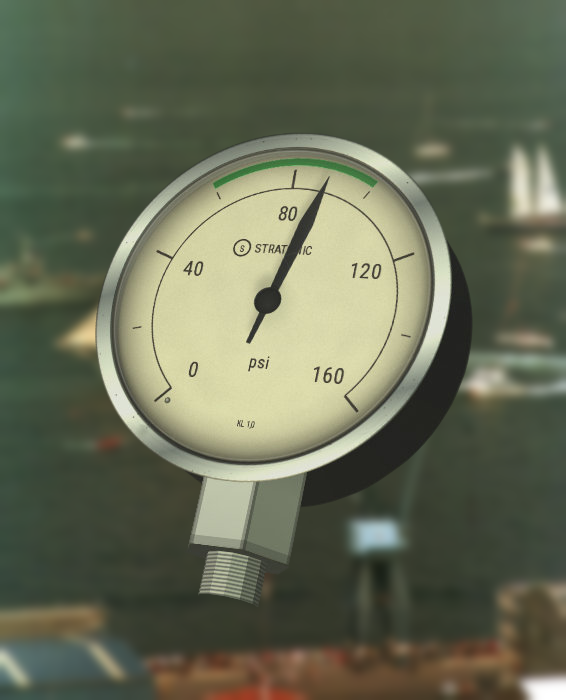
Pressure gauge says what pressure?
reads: 90 psi
